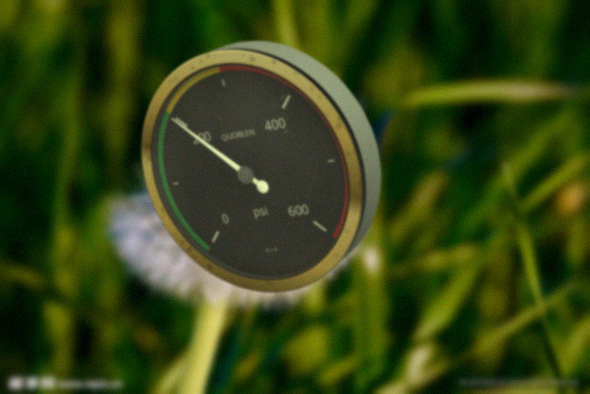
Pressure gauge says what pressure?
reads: 200 psi
